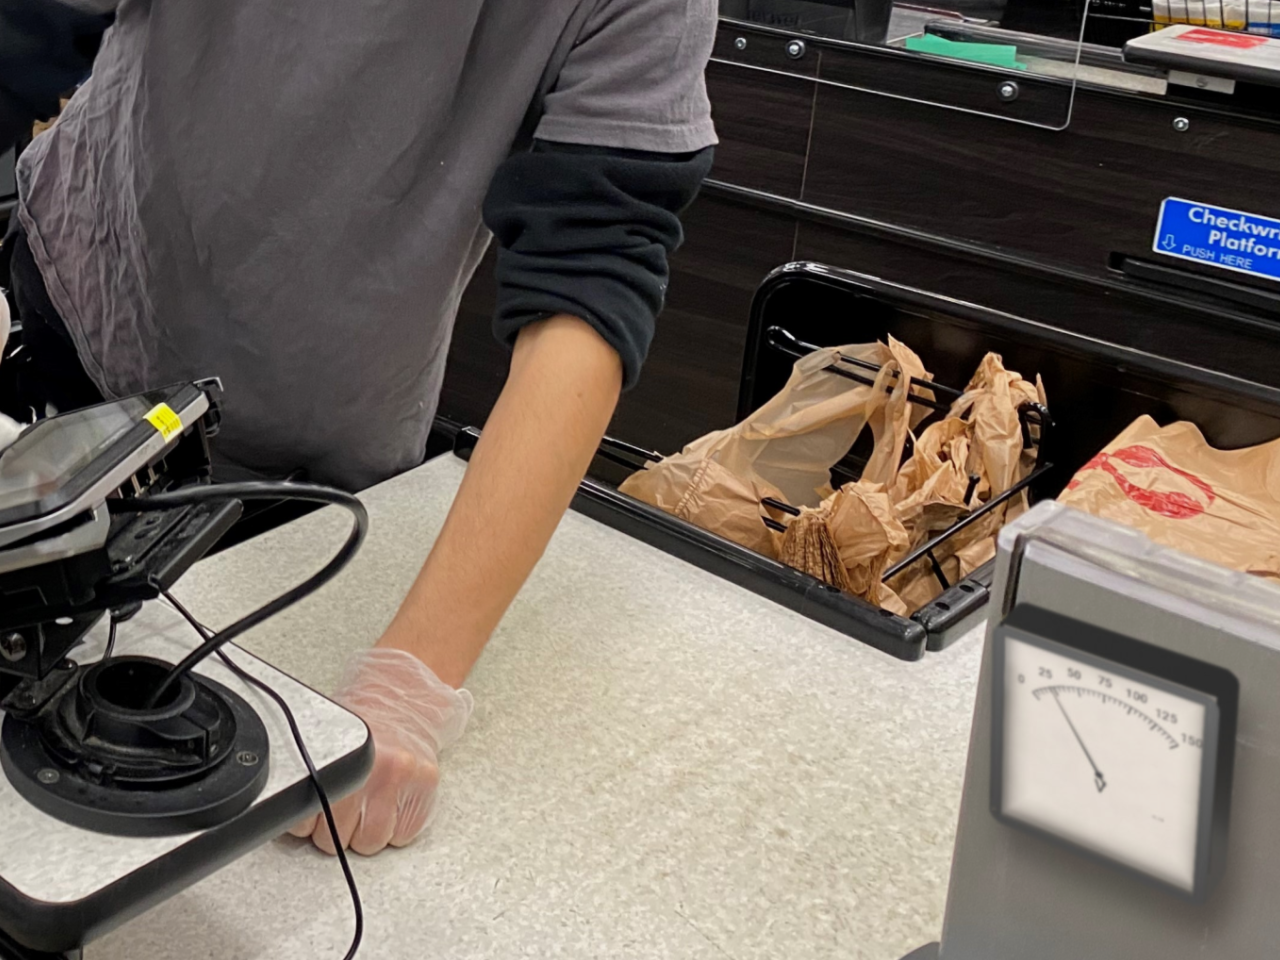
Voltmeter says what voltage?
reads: 25 V
